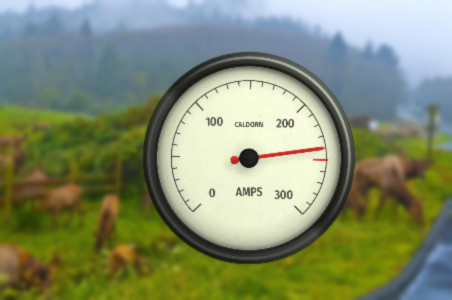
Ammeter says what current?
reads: 240 A
